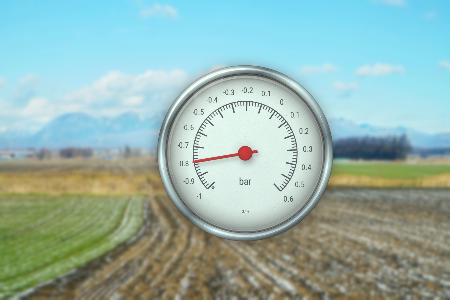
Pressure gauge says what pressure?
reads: -0.8 bar
